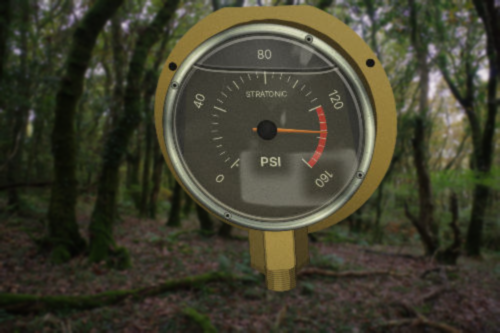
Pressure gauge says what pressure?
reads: 135 psi
